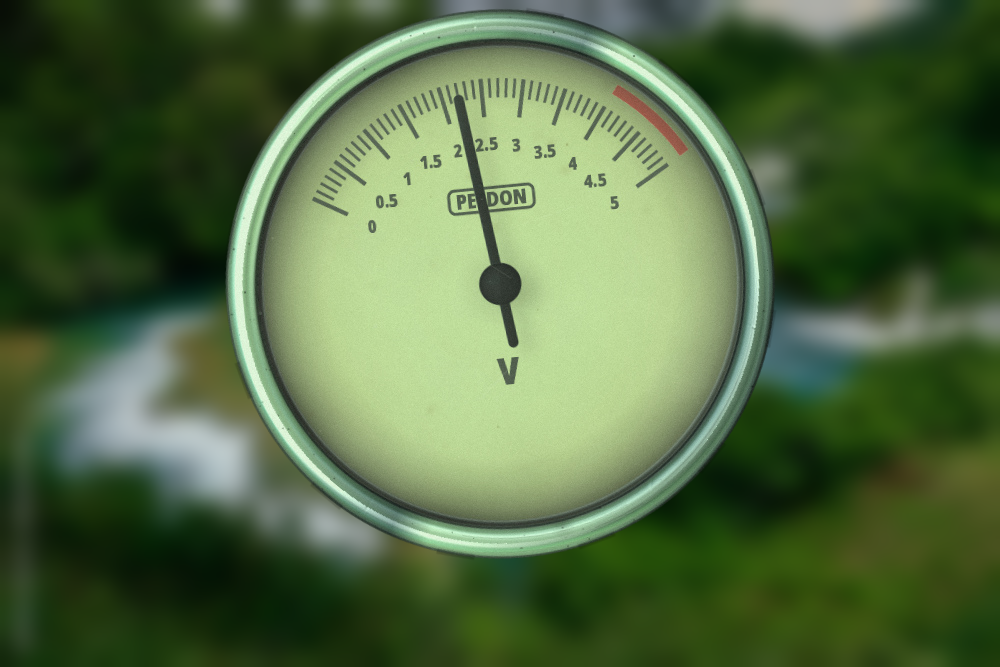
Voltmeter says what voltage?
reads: 2.2 V
